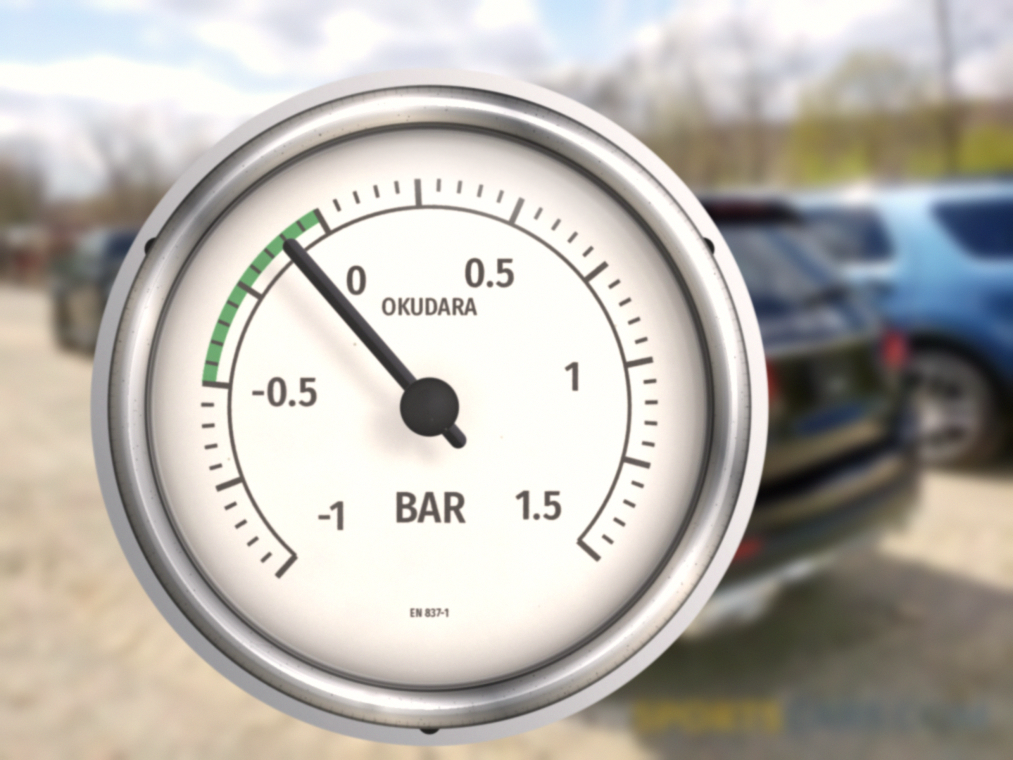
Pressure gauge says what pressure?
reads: -0.1 bar
